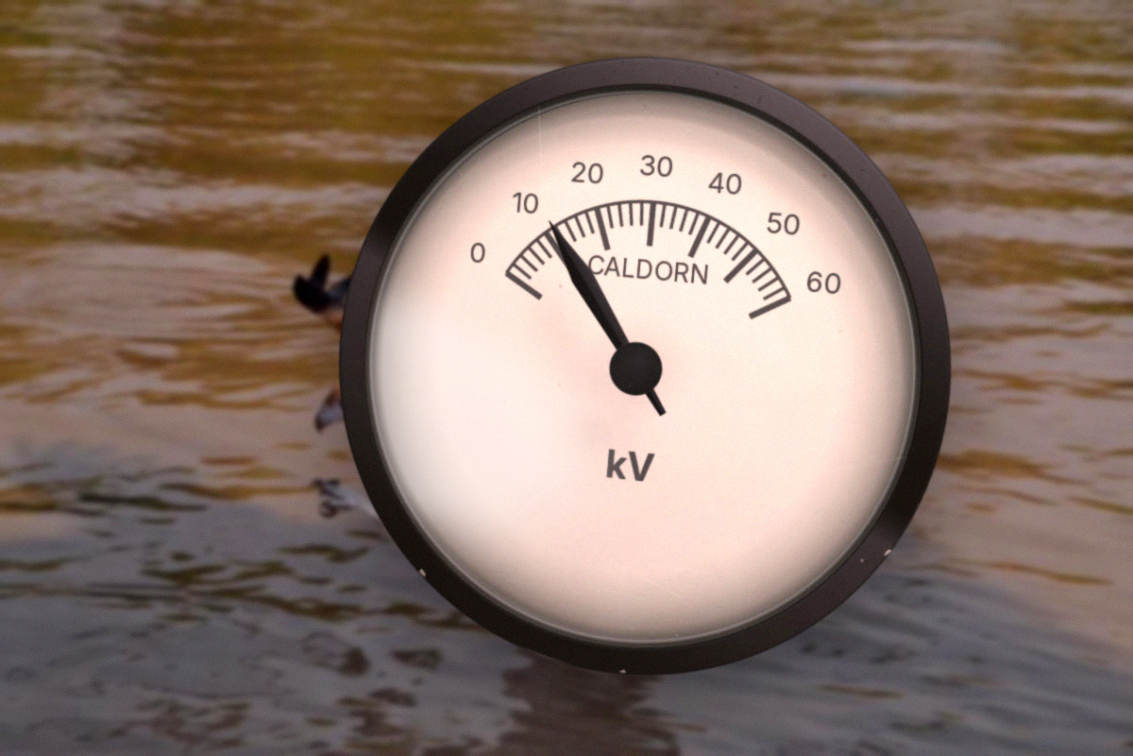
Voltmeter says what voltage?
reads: 12 kV
